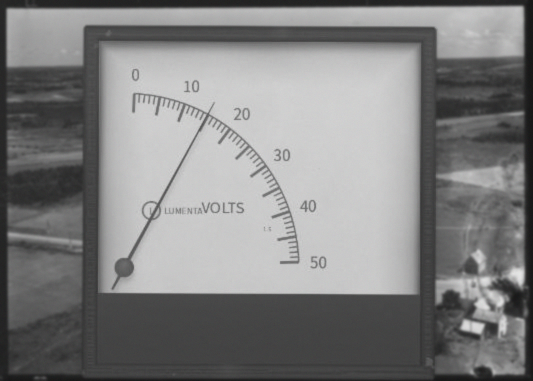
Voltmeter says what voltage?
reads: 15 V
